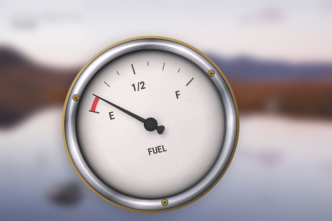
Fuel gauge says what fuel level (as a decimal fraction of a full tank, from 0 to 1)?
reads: 0.125
